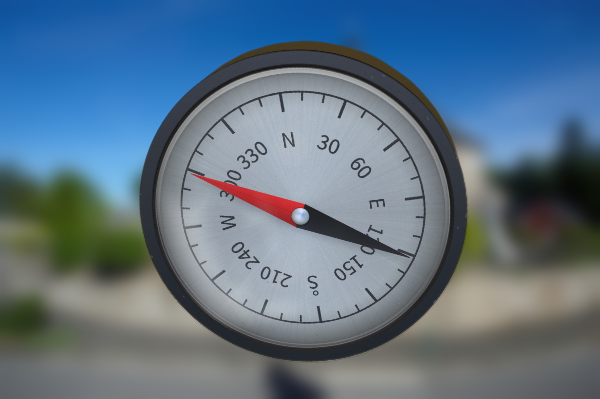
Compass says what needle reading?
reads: 300 °
